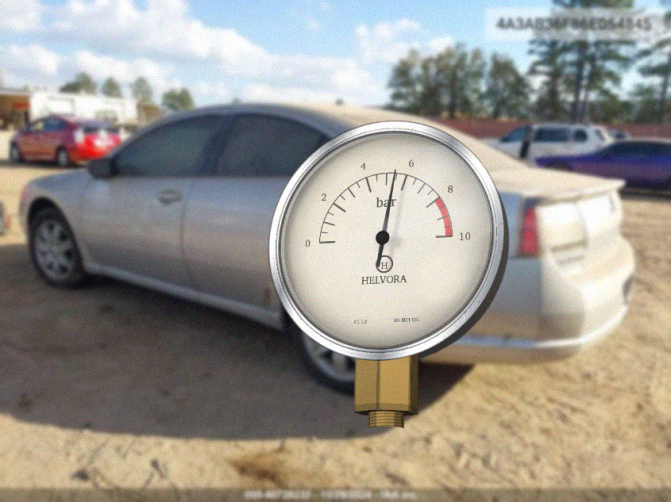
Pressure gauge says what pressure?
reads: 5.5 bar
